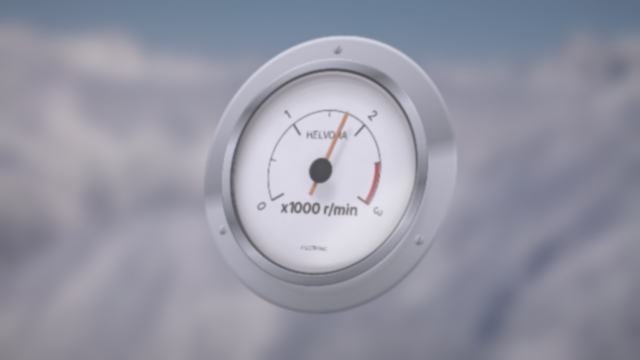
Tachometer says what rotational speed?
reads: 1750 rpm
